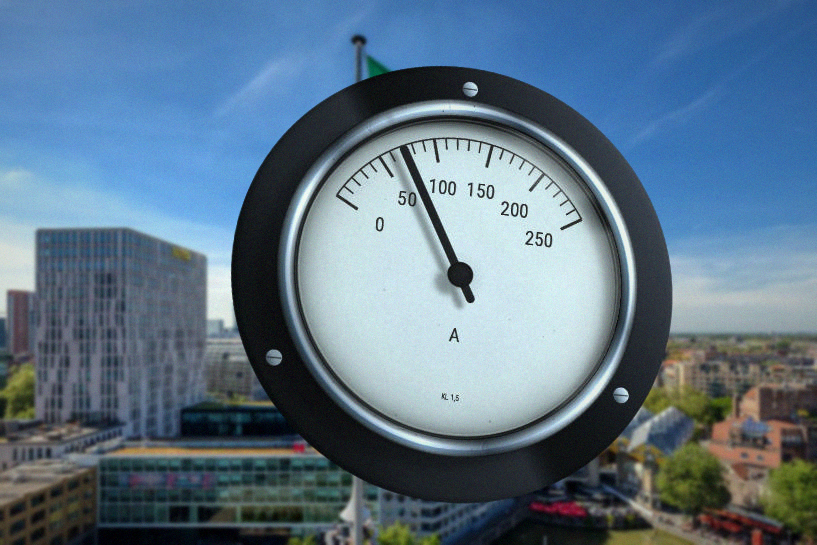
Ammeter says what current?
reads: 70 A
